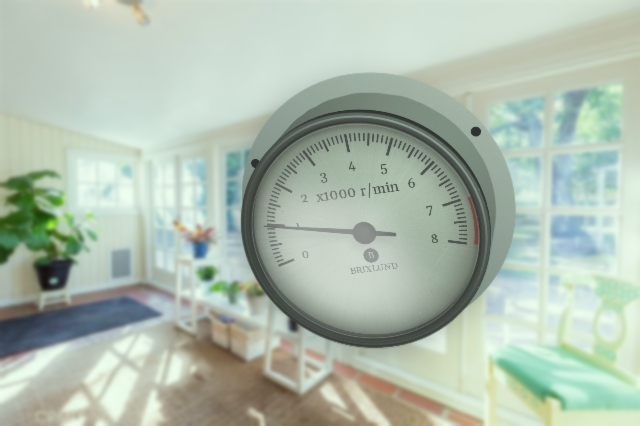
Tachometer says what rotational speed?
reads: 1000 rpm
